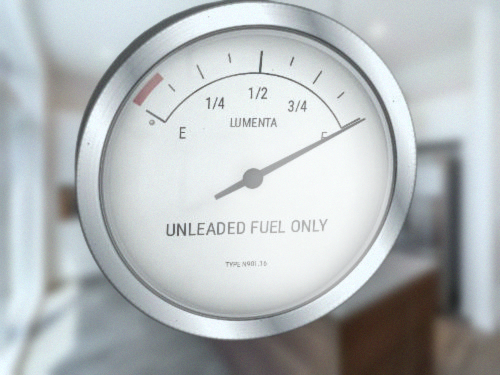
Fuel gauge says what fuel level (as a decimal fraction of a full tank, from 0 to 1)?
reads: 1
